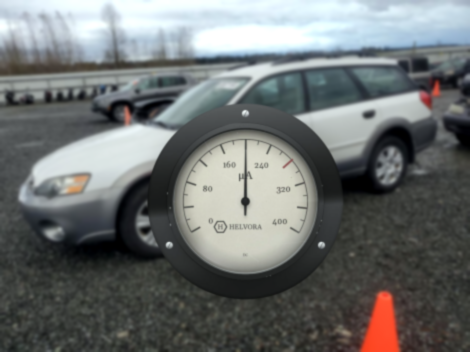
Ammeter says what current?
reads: 200 µA
